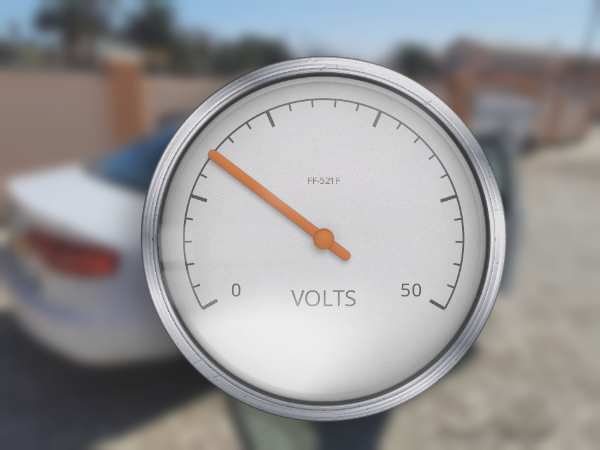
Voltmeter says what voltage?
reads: 14 V
